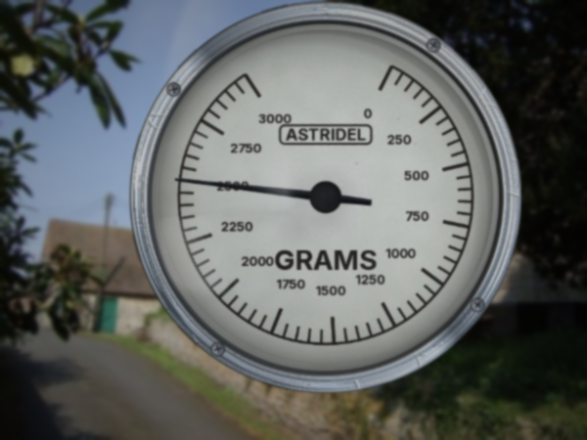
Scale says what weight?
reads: 2500 g
